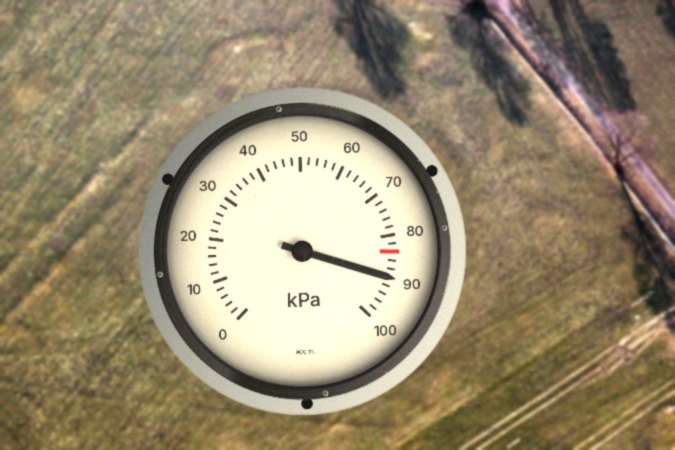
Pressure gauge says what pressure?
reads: 90 kPa
